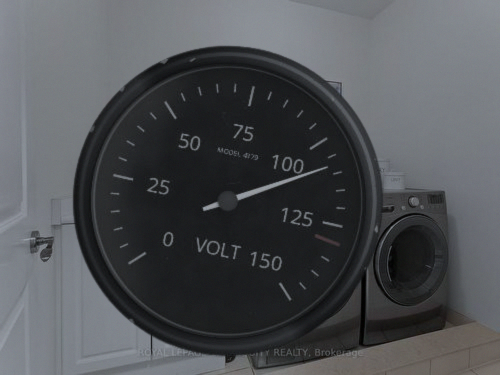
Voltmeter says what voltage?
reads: 107.5 V
